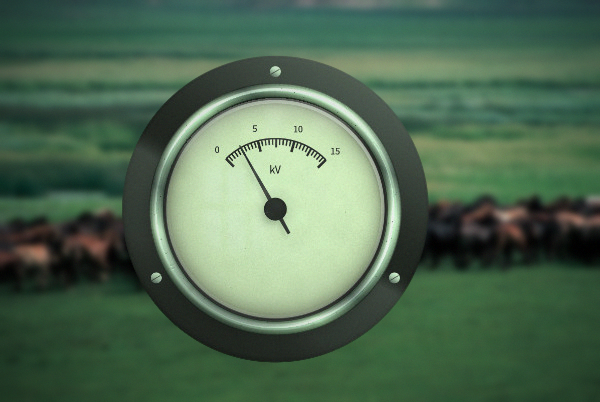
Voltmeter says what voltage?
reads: 2.5 kV
